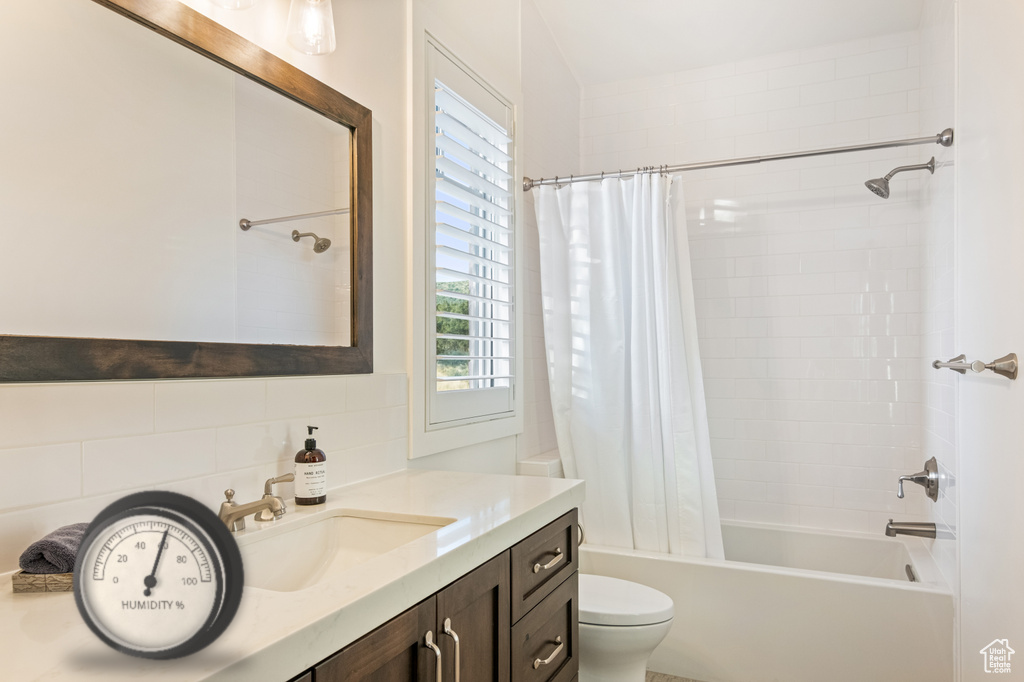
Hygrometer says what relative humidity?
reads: 60 %
